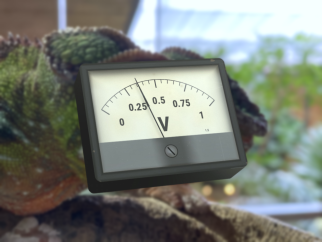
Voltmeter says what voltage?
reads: 0.35 V
